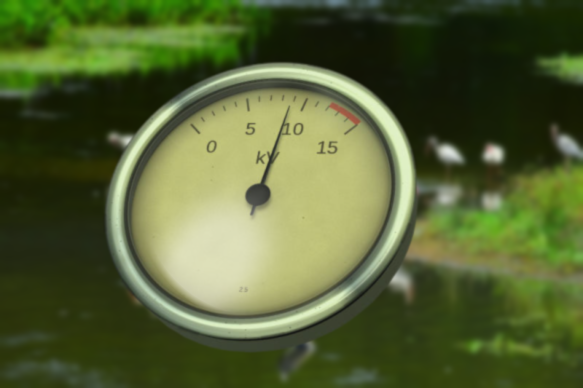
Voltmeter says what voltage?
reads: 9 kV
